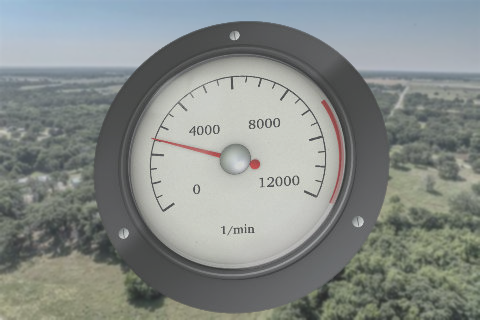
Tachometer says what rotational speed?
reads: 2500 rpm
